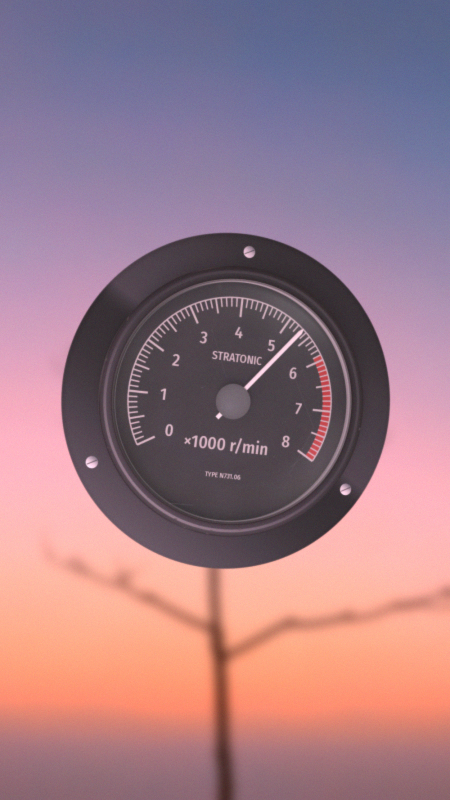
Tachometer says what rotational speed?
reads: 5300 rpm
